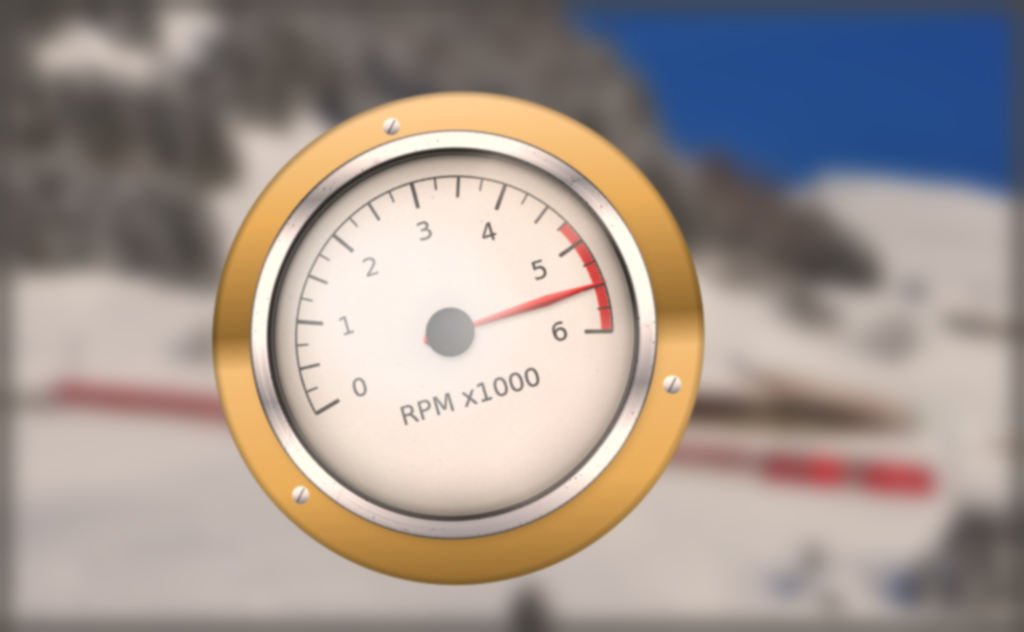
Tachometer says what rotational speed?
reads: 5500 rpm
